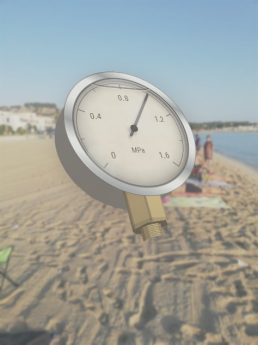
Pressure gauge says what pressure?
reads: 1 MPa
